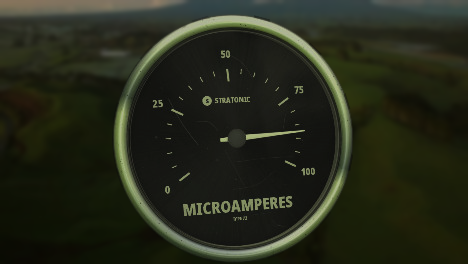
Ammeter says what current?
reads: 87.5 µA
